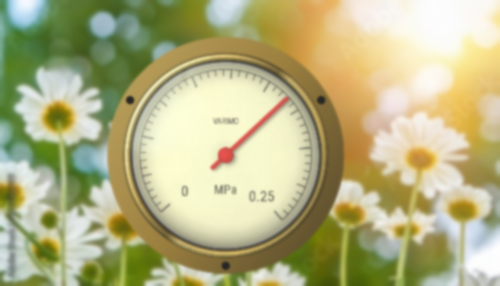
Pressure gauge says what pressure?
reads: 0.165 MPa
